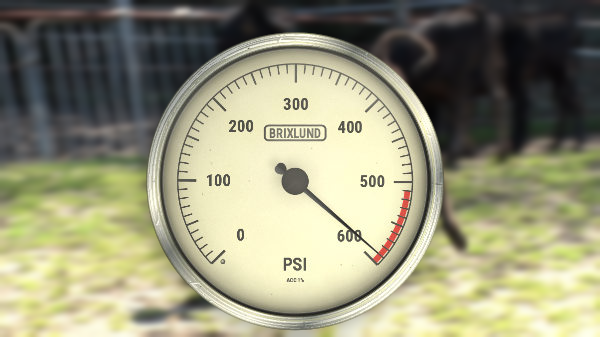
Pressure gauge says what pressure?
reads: 590 psi
